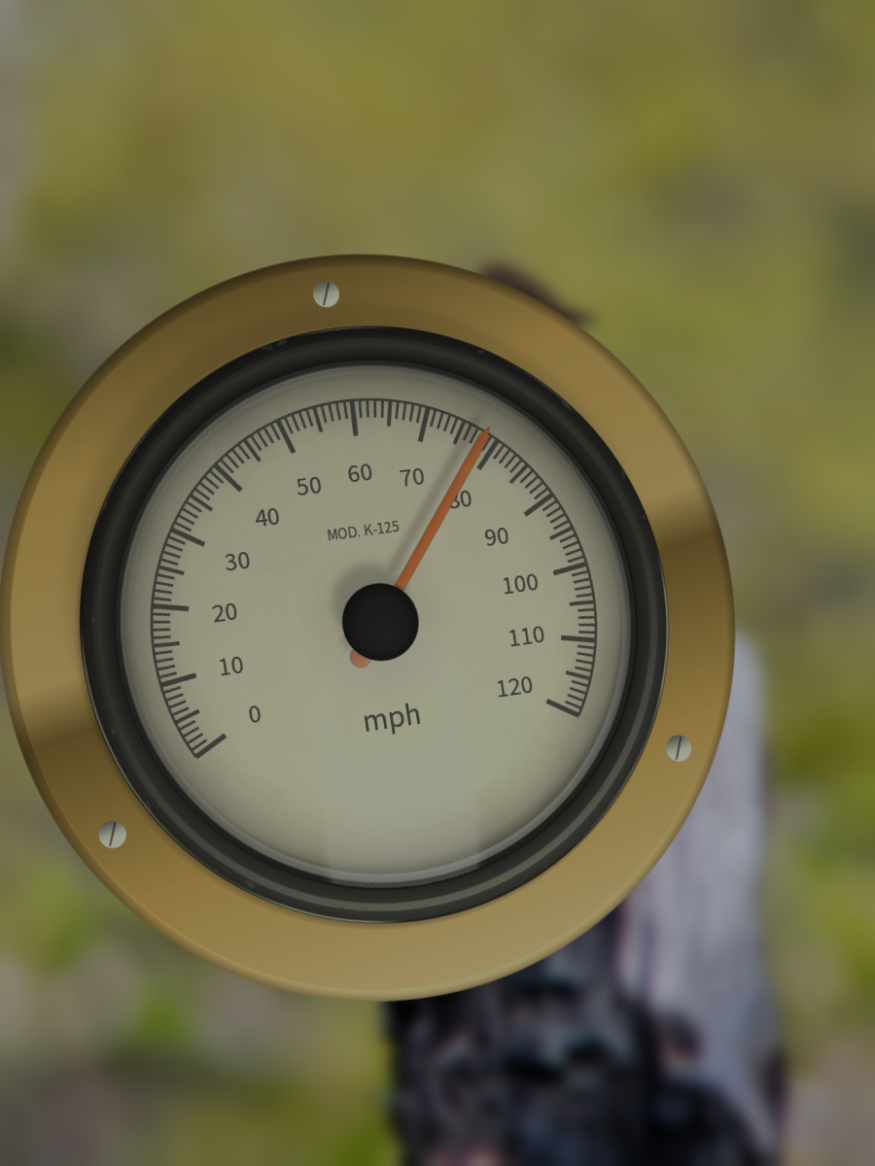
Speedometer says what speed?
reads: 78 mph
